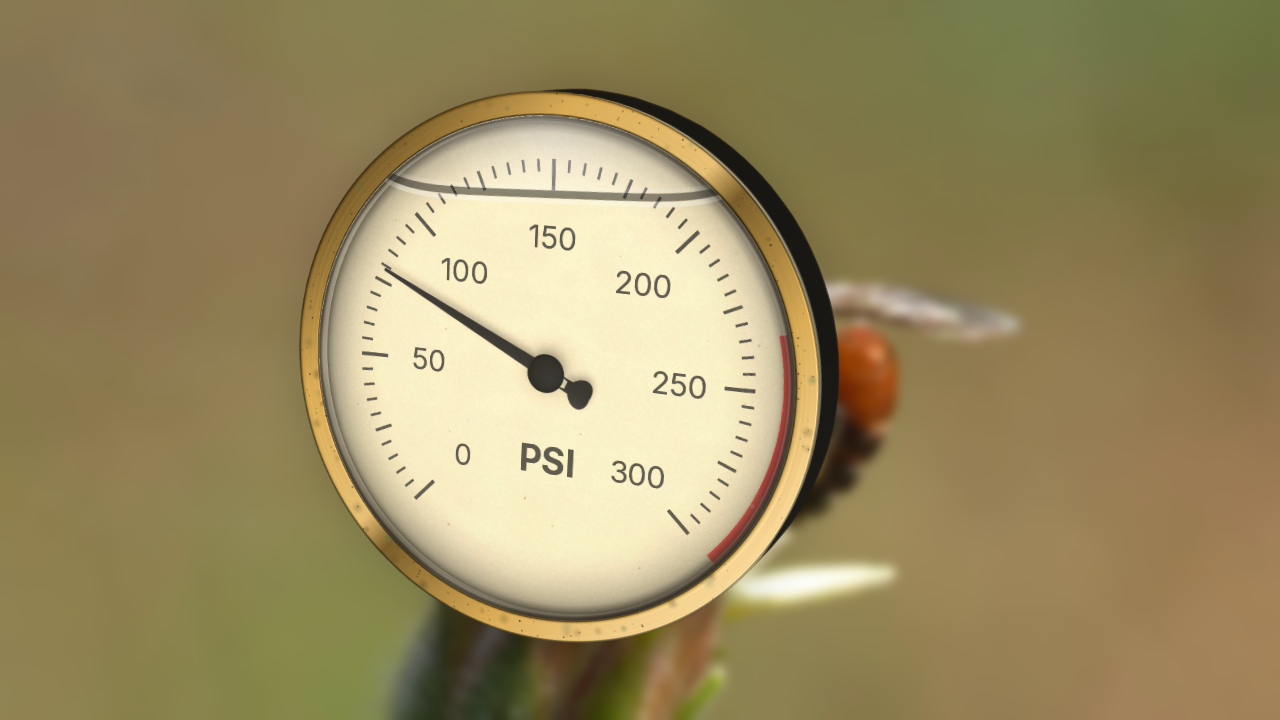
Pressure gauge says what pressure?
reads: 80 psi
